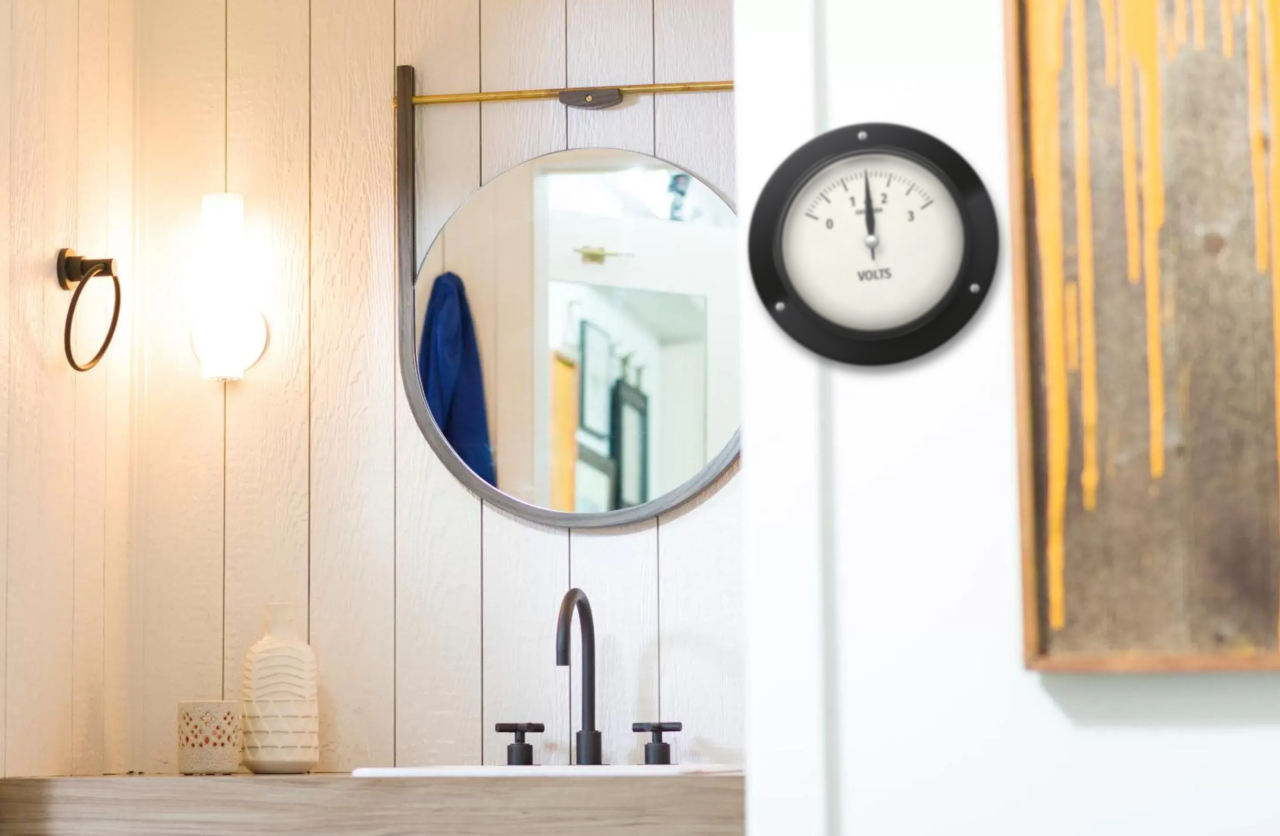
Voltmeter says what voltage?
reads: 1.5 V
